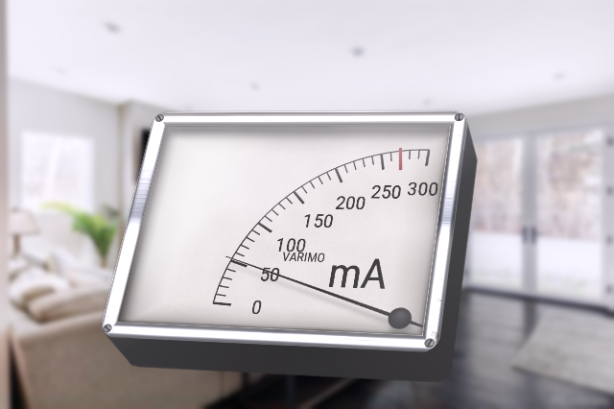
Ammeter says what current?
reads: 50 mA
